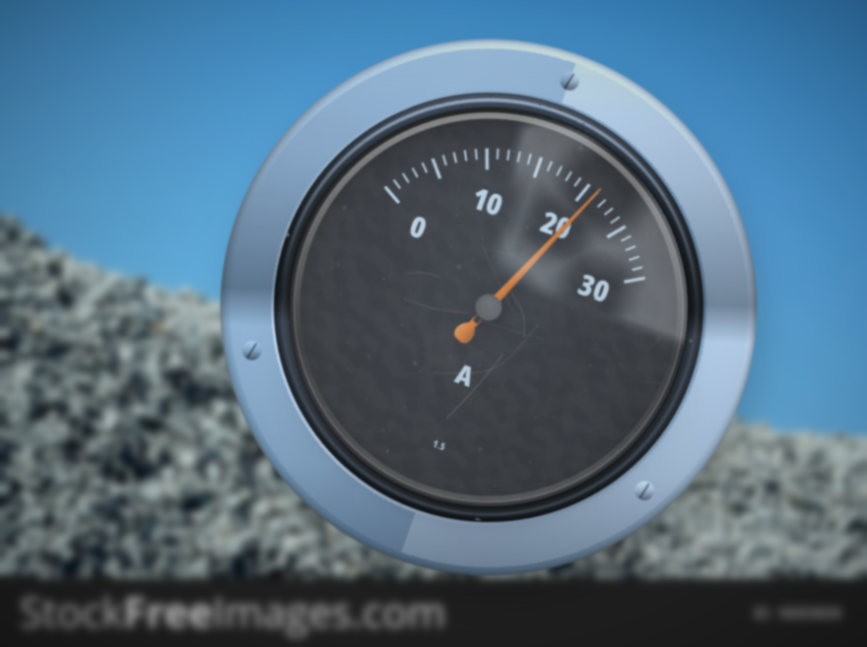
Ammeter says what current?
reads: 21 A
